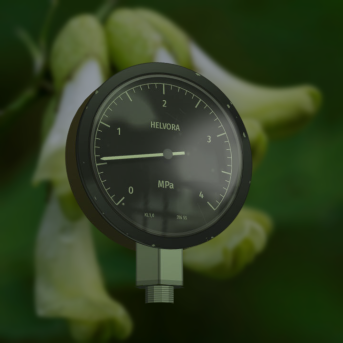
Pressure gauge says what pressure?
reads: 0.55 MPa
